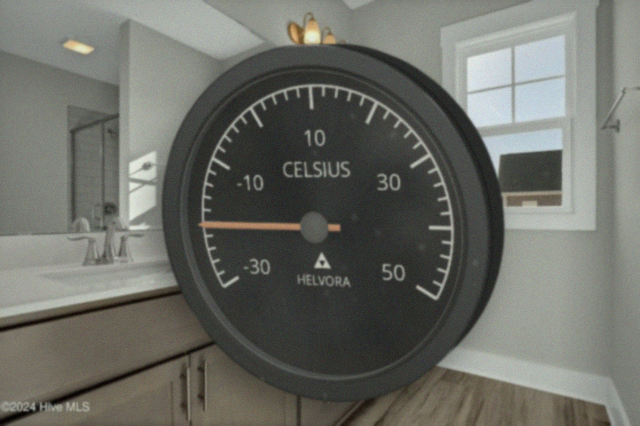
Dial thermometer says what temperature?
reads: -20 °C
